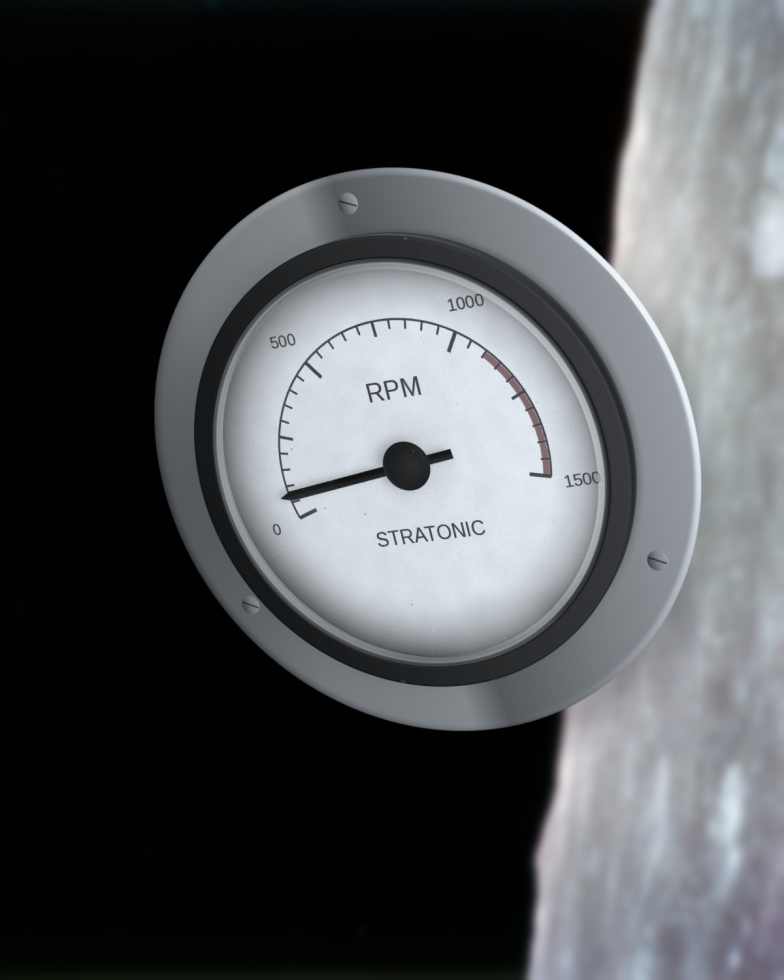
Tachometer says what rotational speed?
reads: 75 rpm
